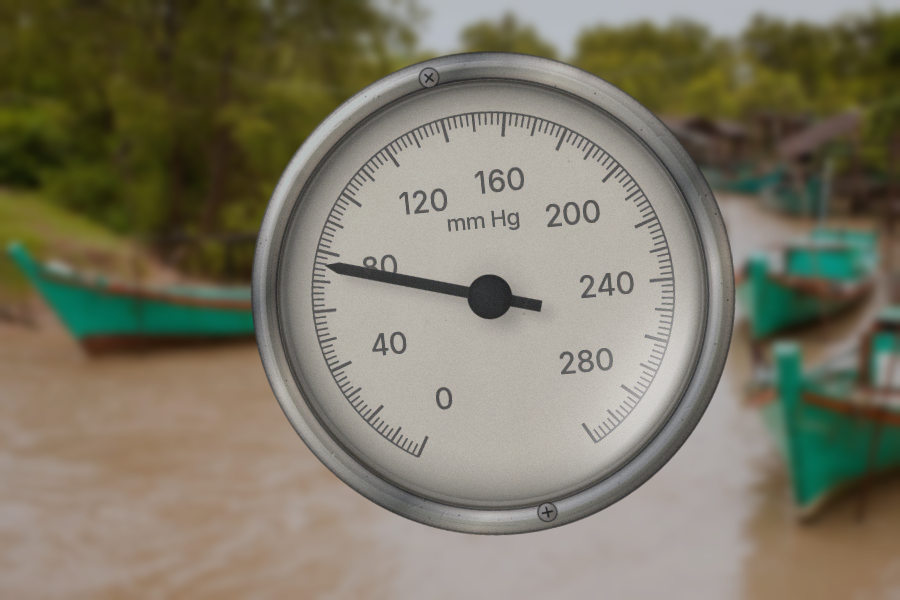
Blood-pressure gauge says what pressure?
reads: 76 mmHg
